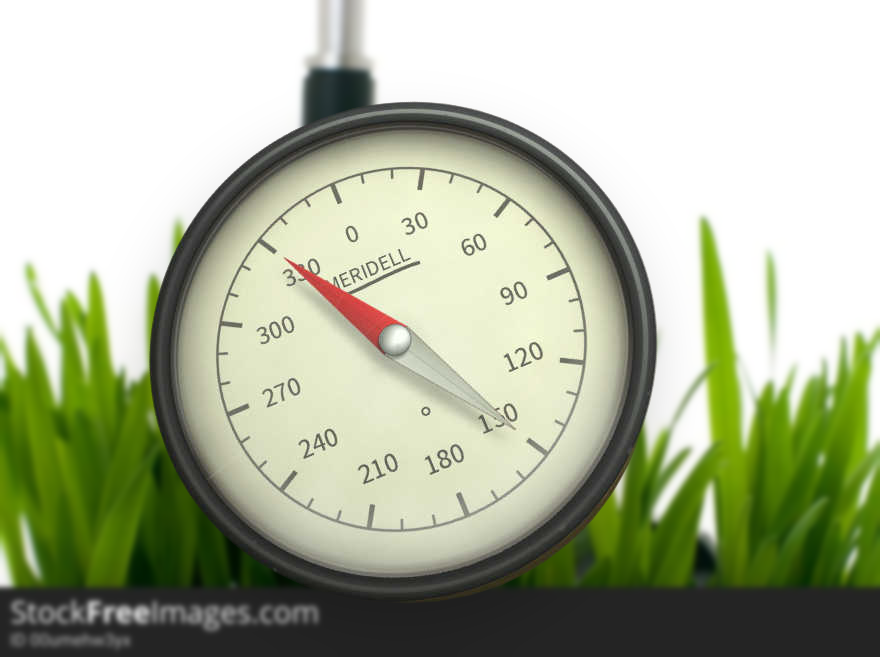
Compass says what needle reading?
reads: 330 °
